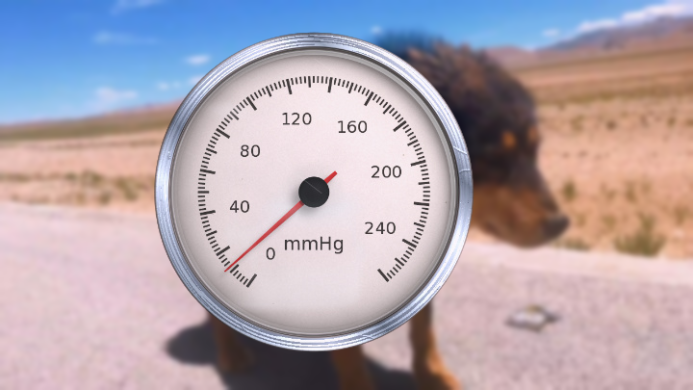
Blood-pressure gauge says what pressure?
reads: 12 mmHg
